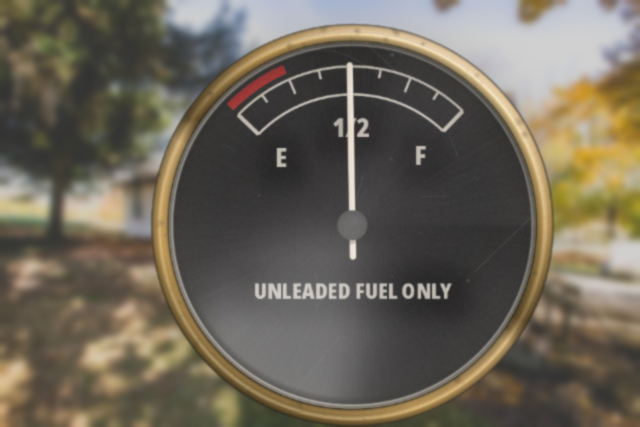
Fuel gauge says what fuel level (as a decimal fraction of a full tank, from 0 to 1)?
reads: 0.5
